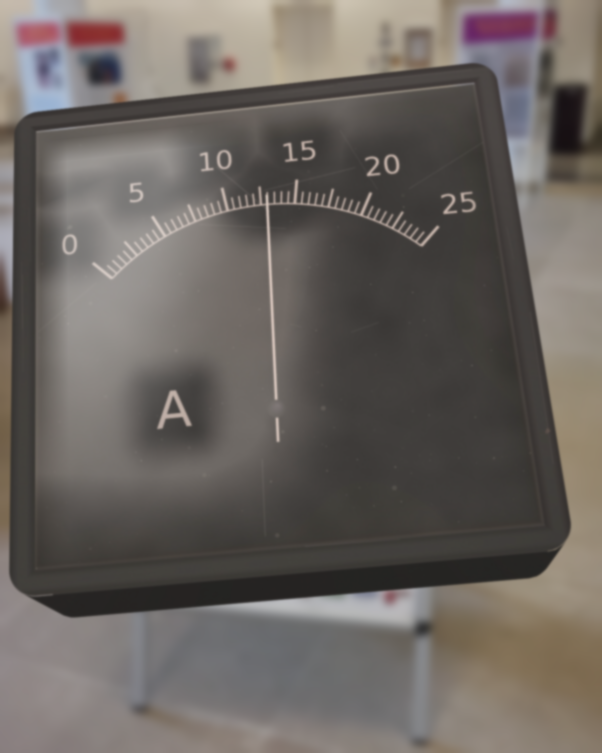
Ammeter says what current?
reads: 13 A
